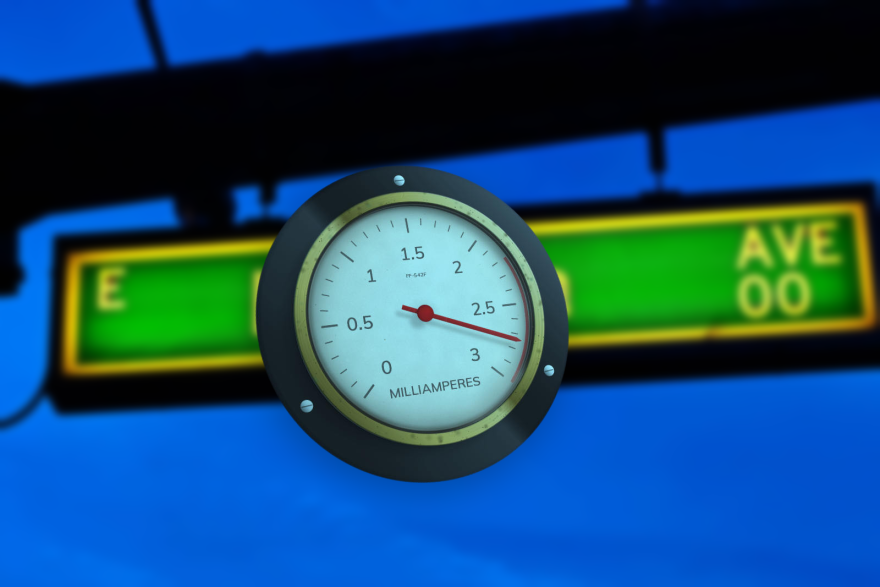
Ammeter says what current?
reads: 2.75 mA
